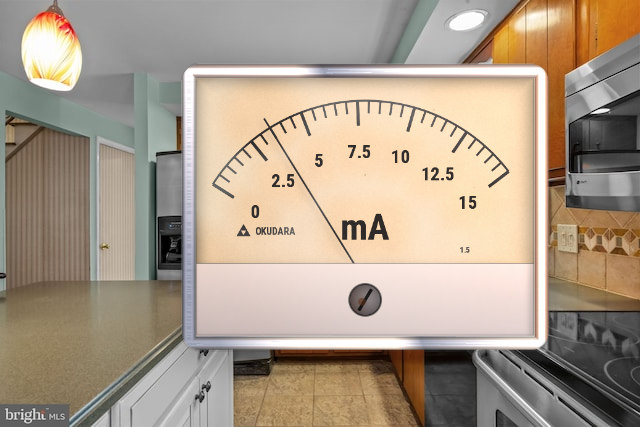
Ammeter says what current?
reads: 3.5 mA
